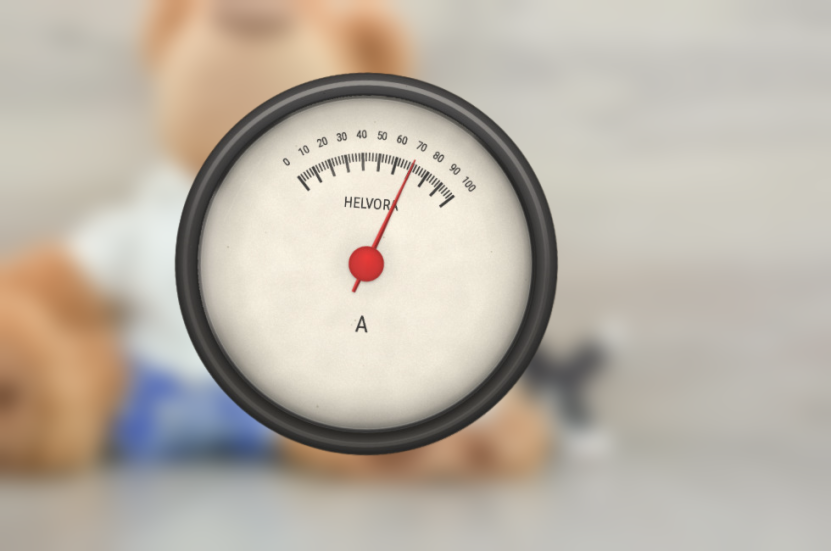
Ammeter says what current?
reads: 70 A
